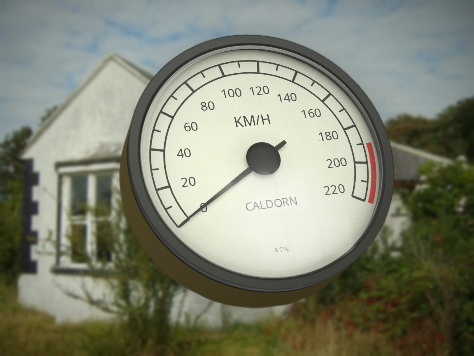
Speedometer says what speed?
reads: 0 km/h
